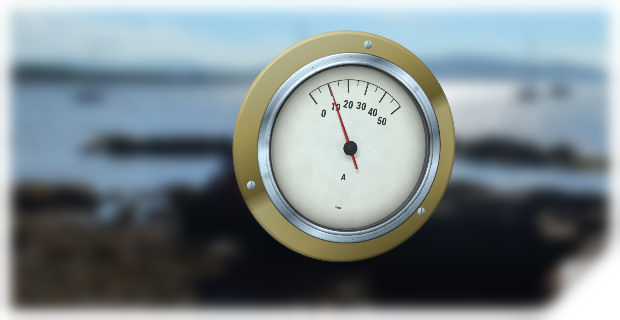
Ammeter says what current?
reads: 10 A
